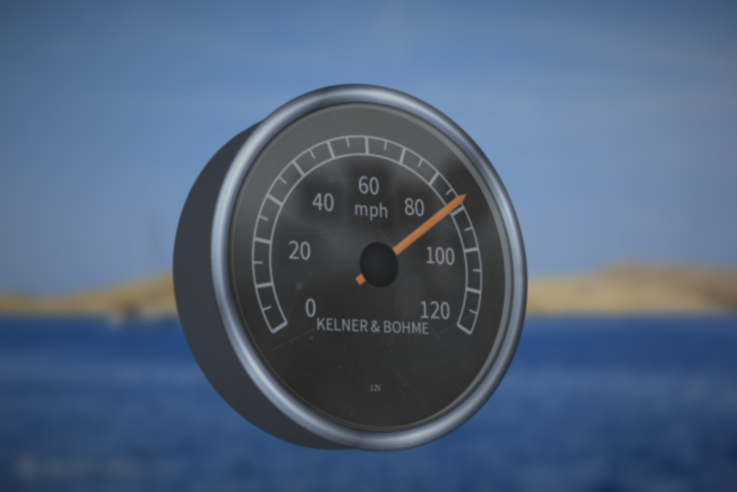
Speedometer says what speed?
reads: 87.5 mph
